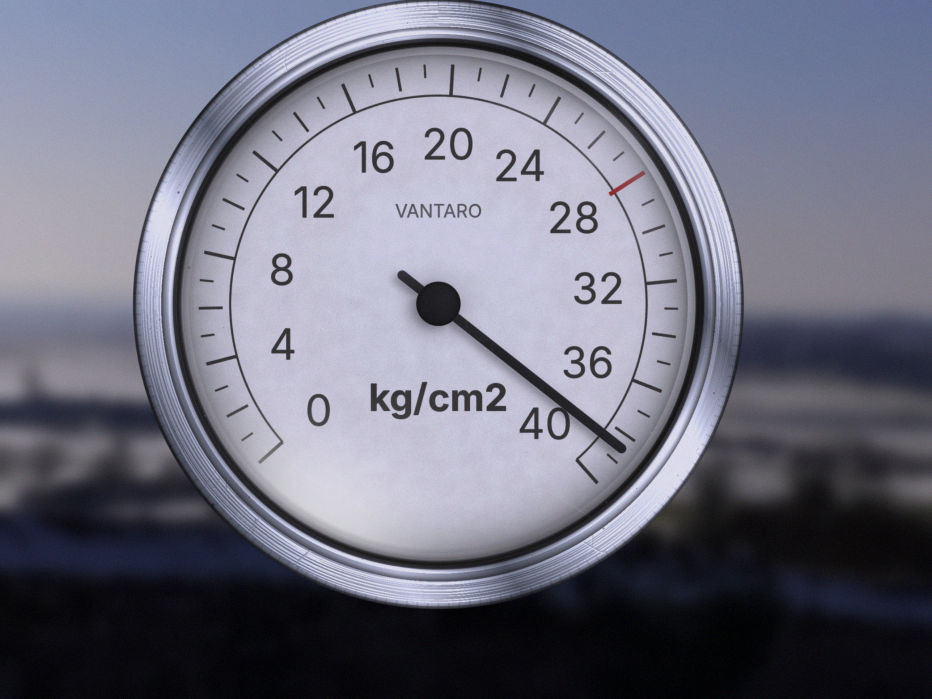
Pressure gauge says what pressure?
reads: 38.5 kg/cm²
